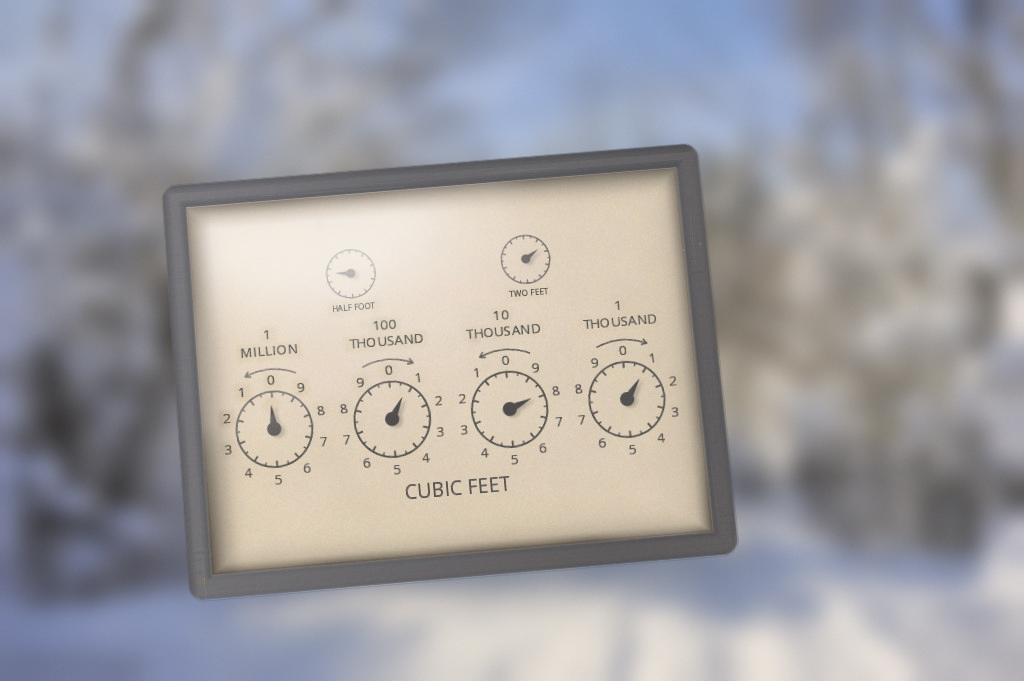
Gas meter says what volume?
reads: 8100 ft³
